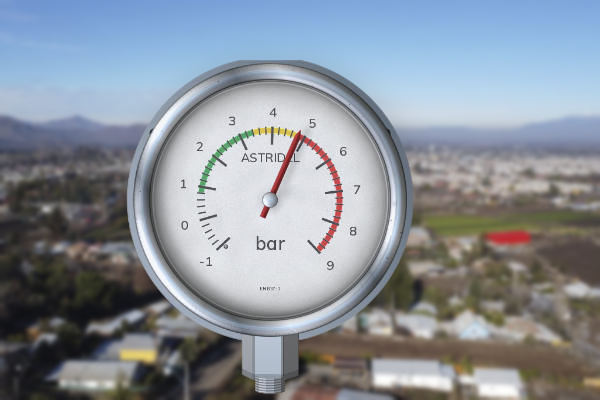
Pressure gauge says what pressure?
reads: 4.8 bar
